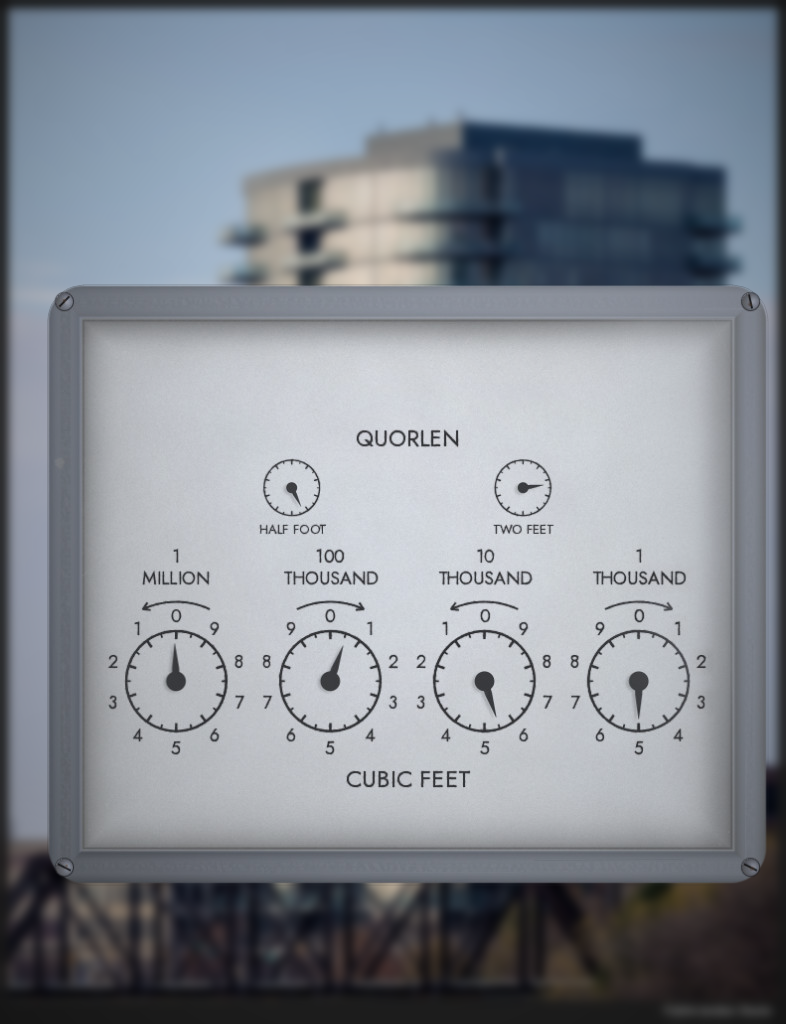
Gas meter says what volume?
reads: 5500 ft³
